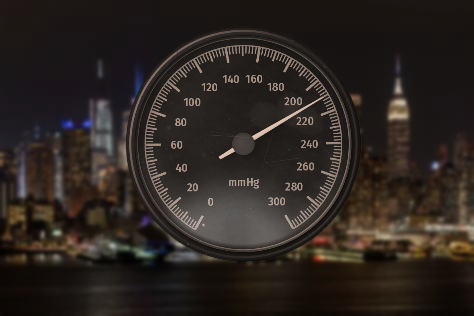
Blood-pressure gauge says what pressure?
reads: 210 mmHg
